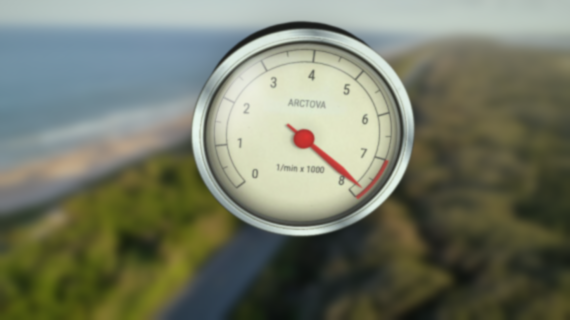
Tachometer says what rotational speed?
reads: 7750 rpm
